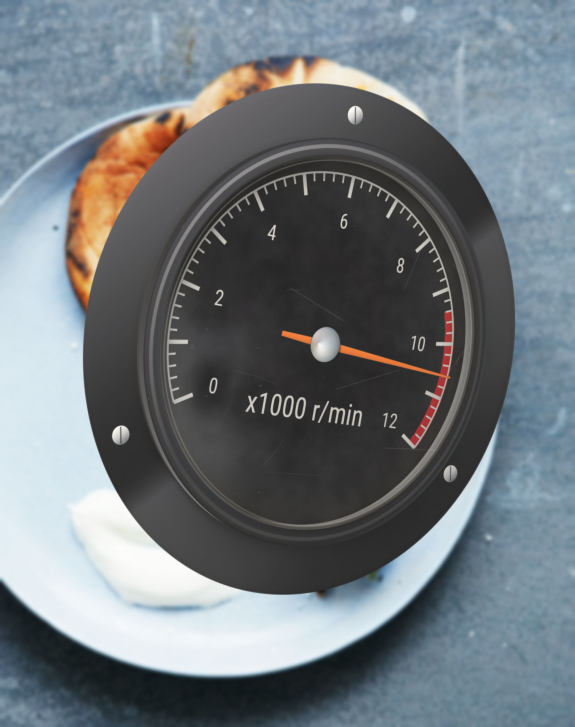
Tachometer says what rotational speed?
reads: 10600 rpm
